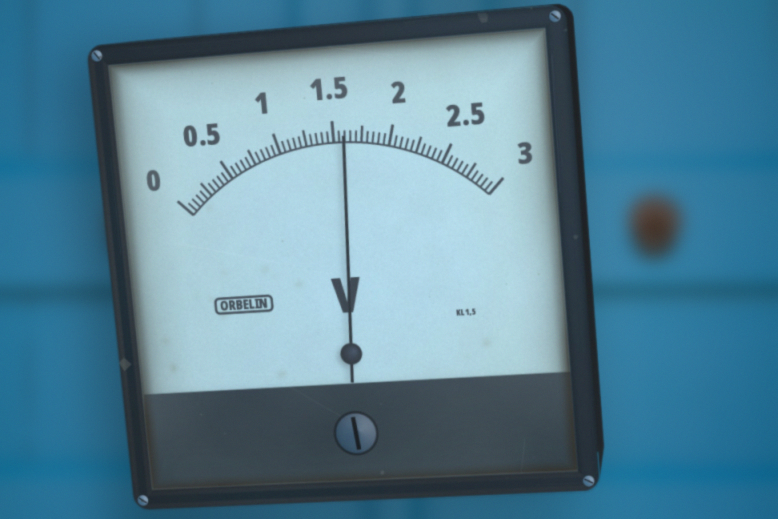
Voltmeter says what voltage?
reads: 1.6 V
